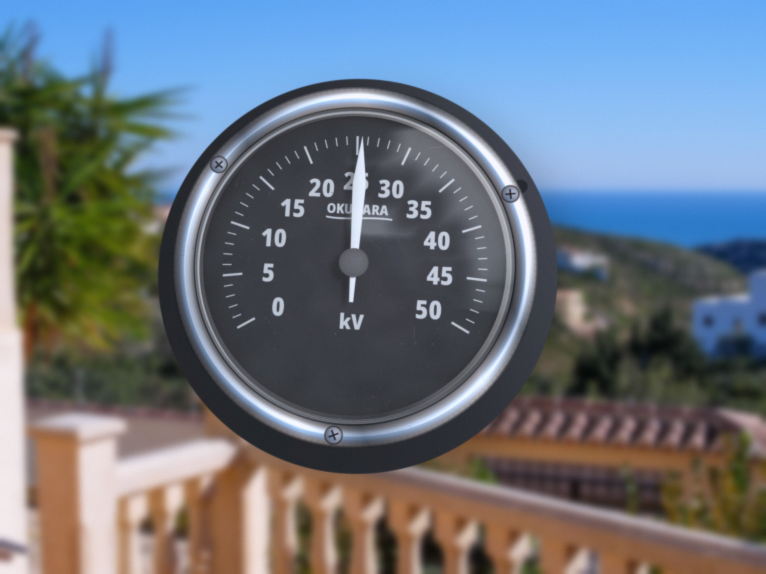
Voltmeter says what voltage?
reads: 25.5 kV
